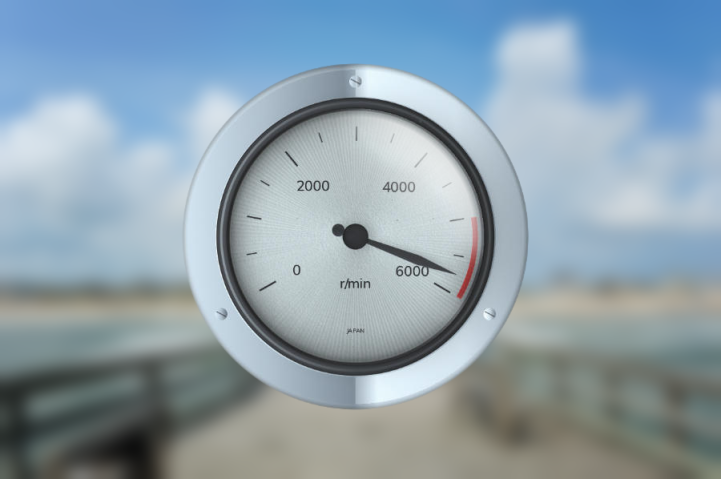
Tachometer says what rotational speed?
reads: 5750 rpm
